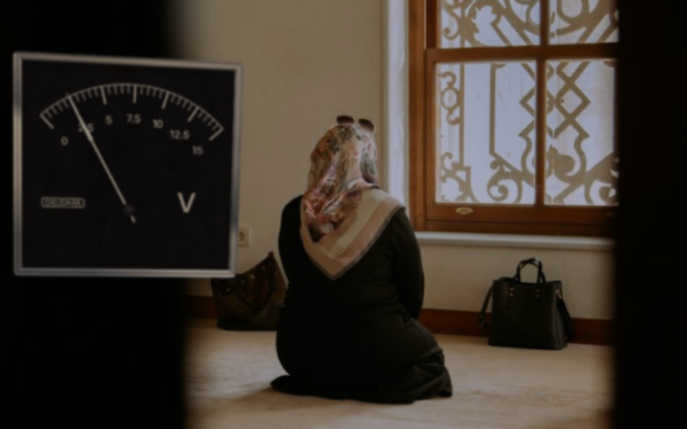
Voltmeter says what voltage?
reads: 2.5 V
